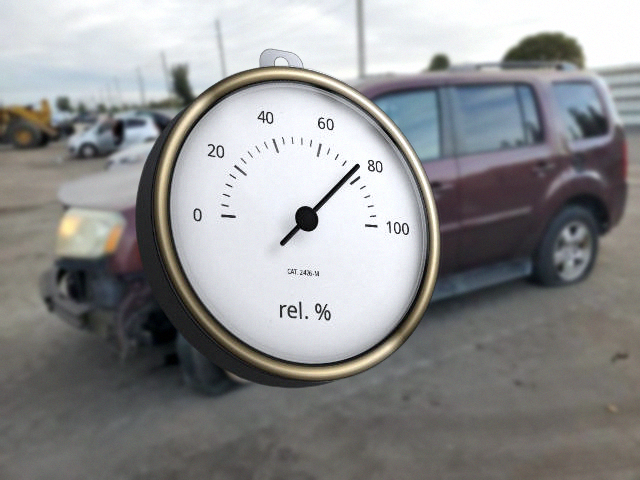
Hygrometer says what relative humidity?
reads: 76 %
